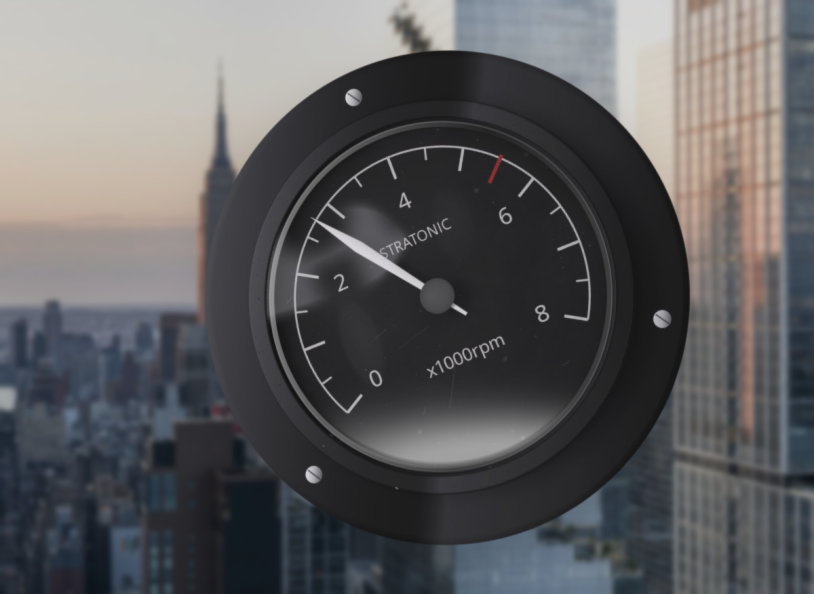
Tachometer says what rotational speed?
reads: 2750 rpm
